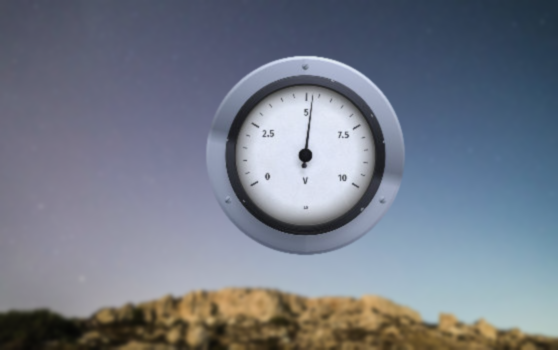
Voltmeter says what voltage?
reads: 5.25 V
